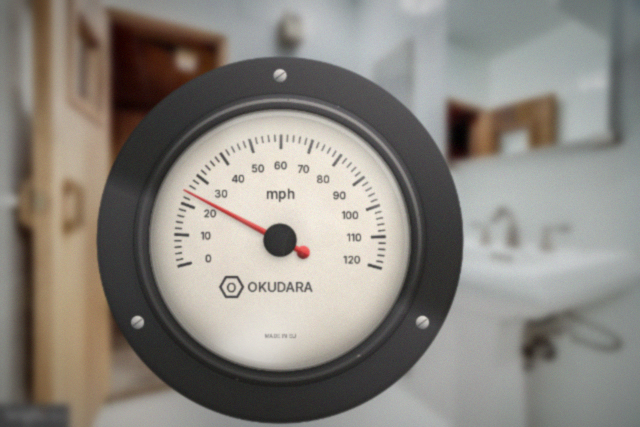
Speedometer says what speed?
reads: 24 mph
